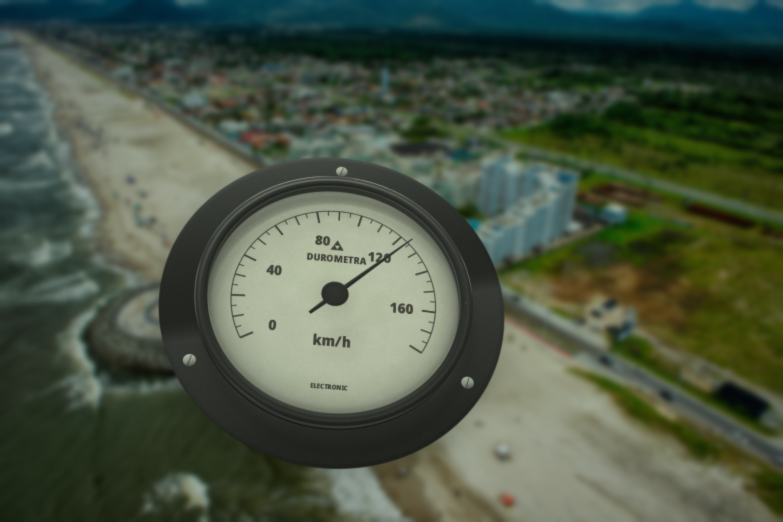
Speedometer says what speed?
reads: 125 km/h
